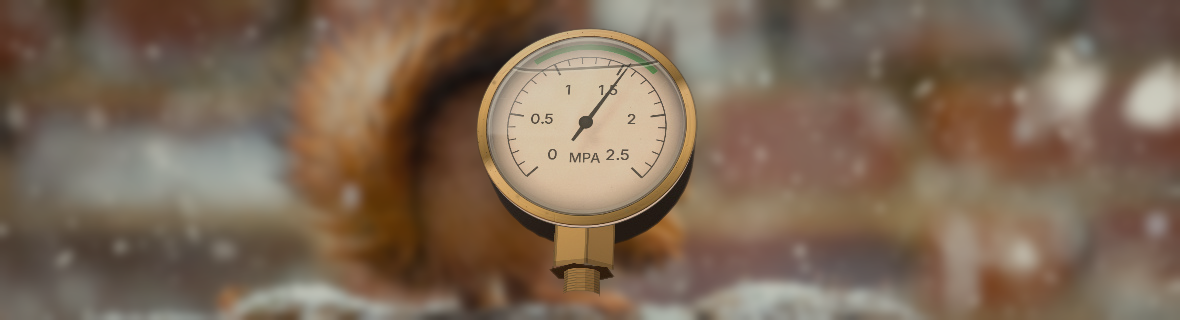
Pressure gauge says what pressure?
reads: 1.55 MPa
